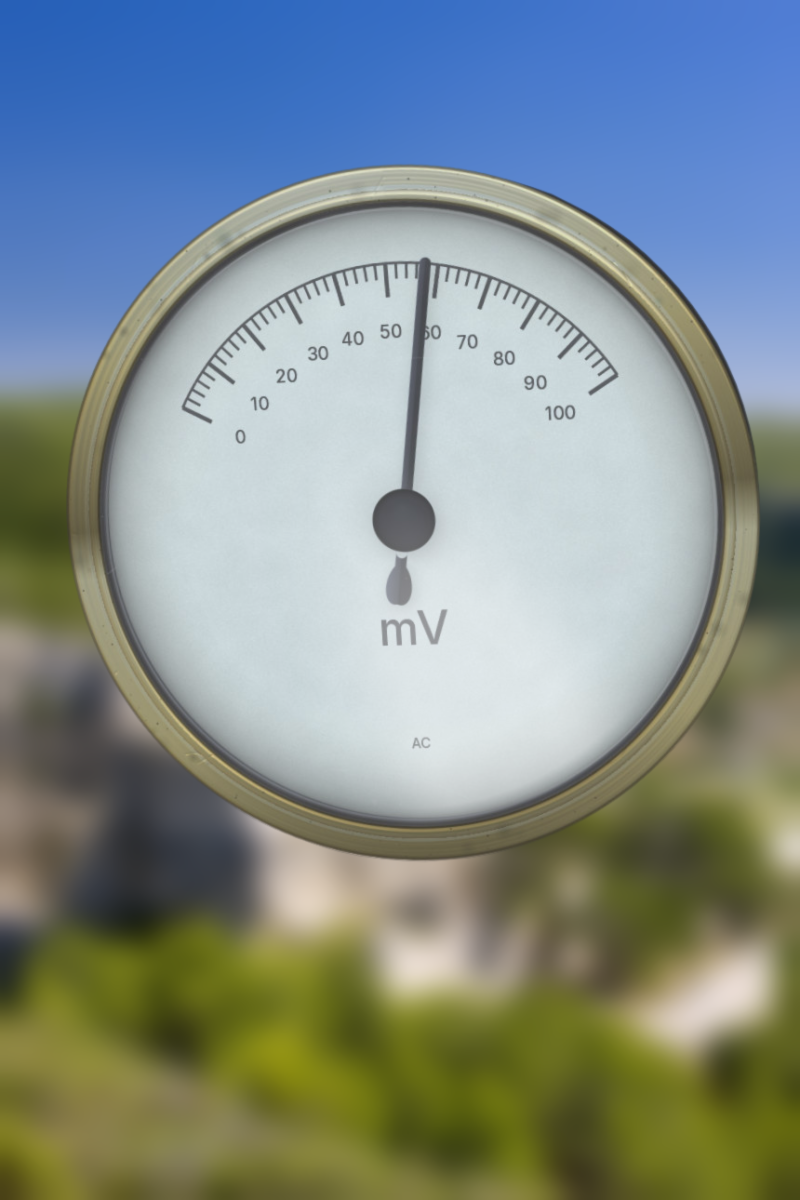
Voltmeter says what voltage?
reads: 58 mV
